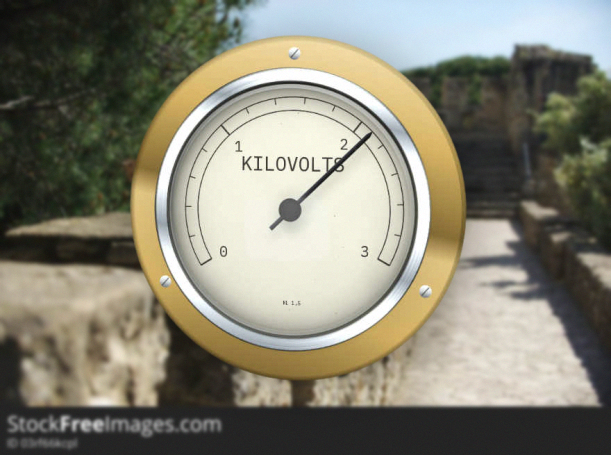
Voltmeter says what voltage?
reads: 2.1 kV
